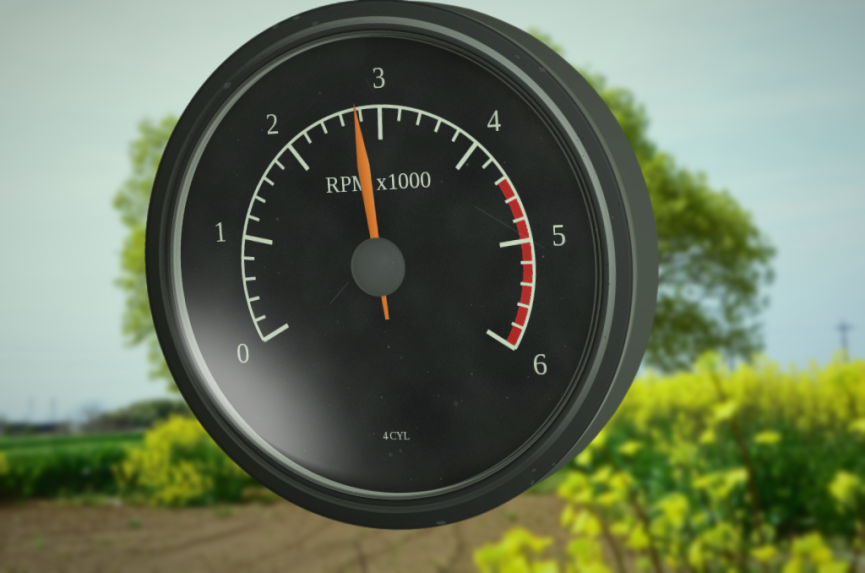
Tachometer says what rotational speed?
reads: 2800 rpm
